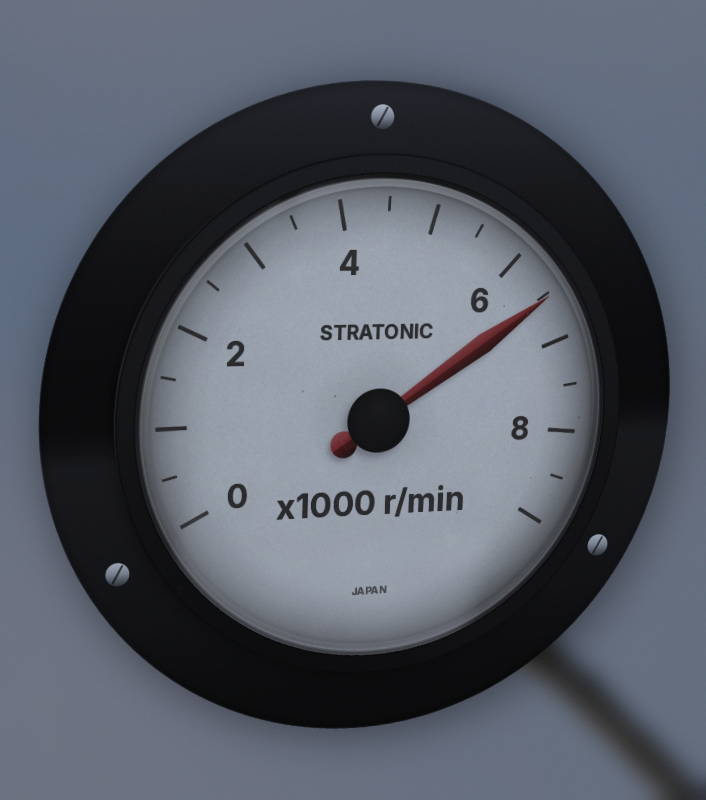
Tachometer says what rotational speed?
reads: 6500 rpm
